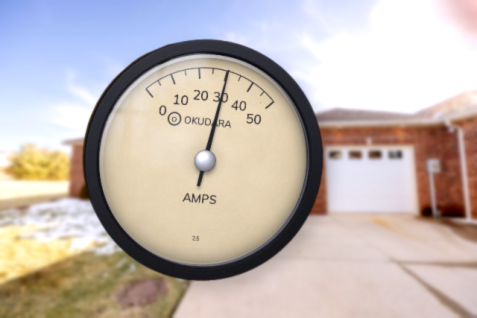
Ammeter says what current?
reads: 30 A
